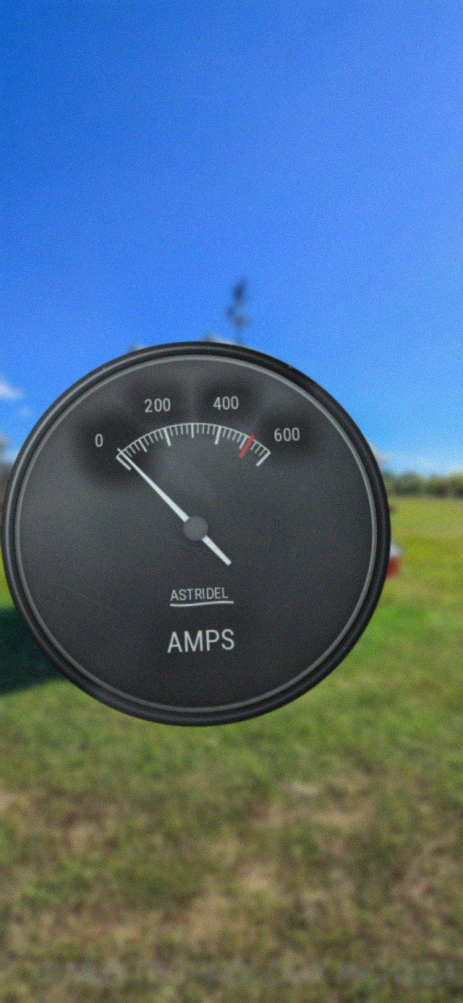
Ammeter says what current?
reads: 20 A
